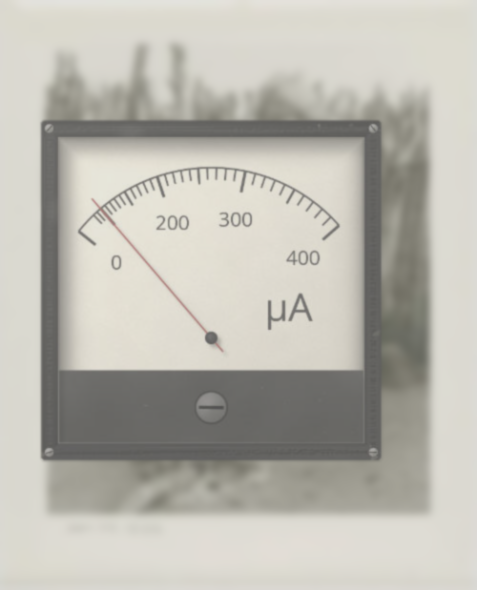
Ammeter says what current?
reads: 100 µA
